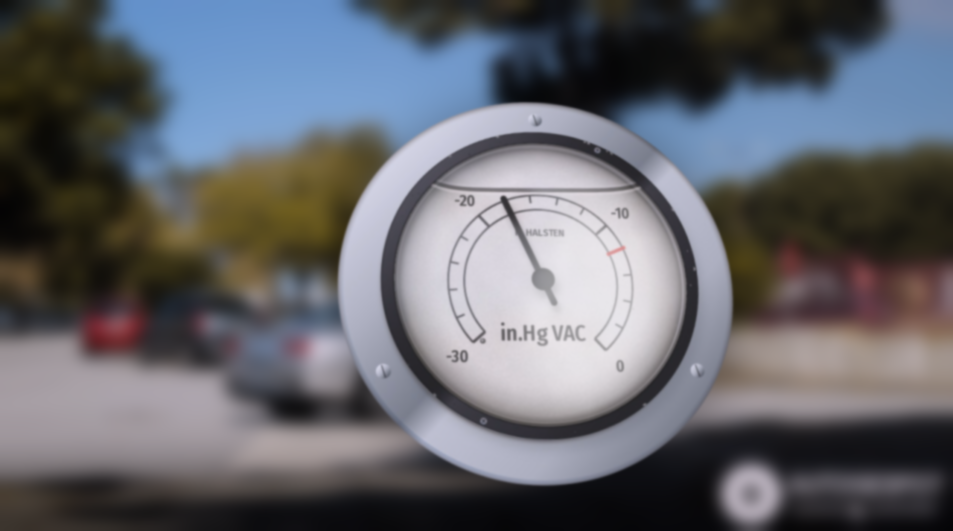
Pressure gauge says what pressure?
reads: -18 inHg
